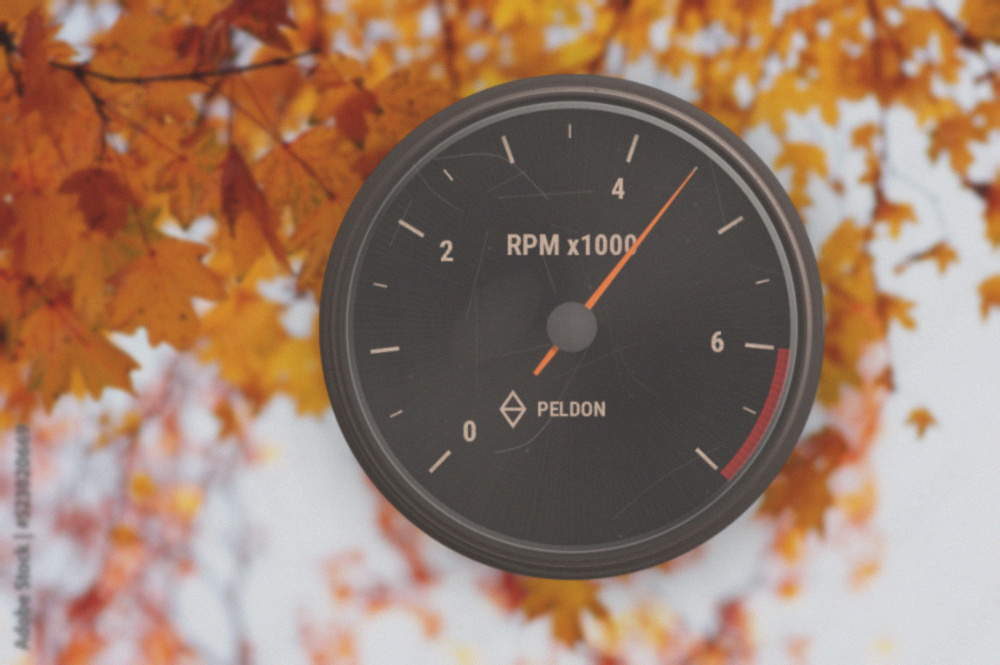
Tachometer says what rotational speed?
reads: 4500 rpm
